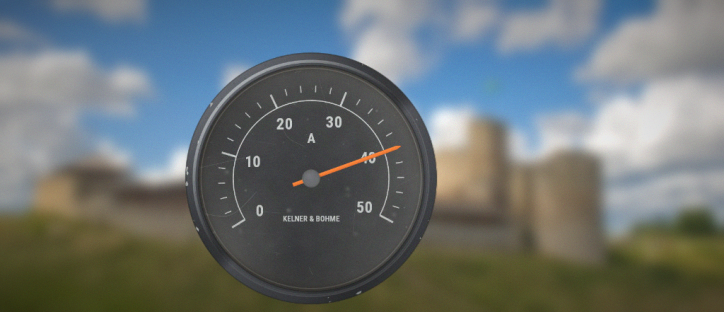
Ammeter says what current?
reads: 40 A
